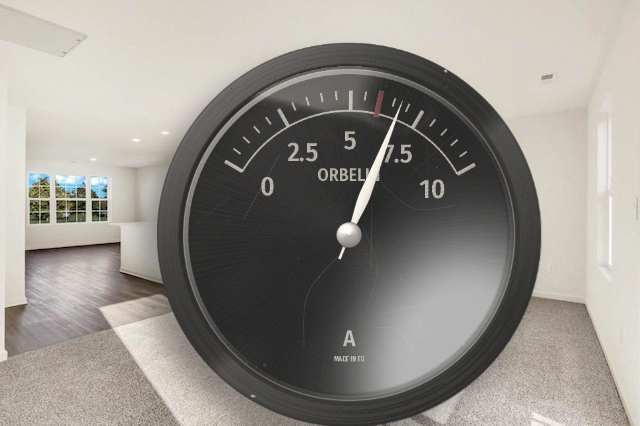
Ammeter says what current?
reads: 6.75 A
